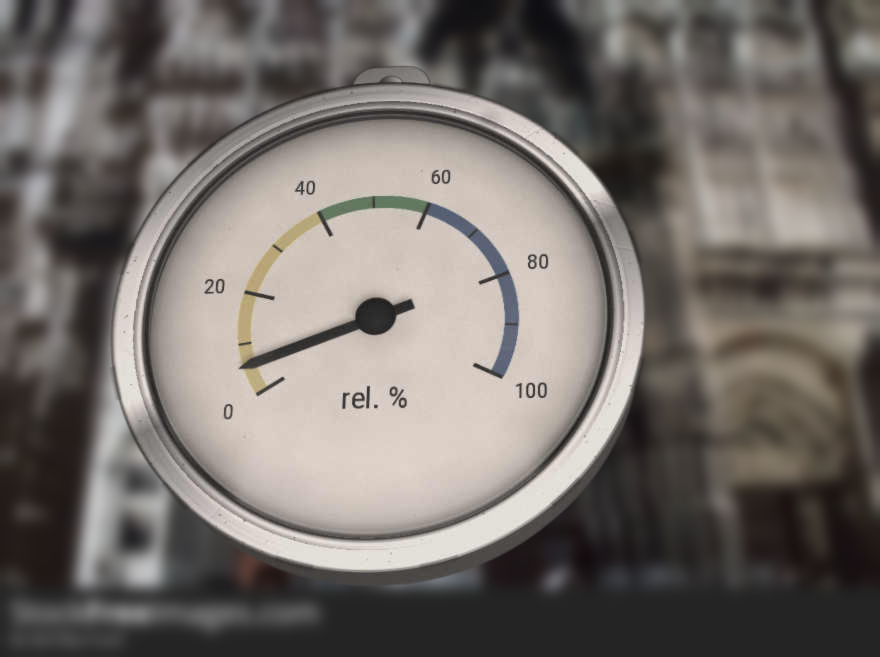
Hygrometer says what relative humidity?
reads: 5 %
